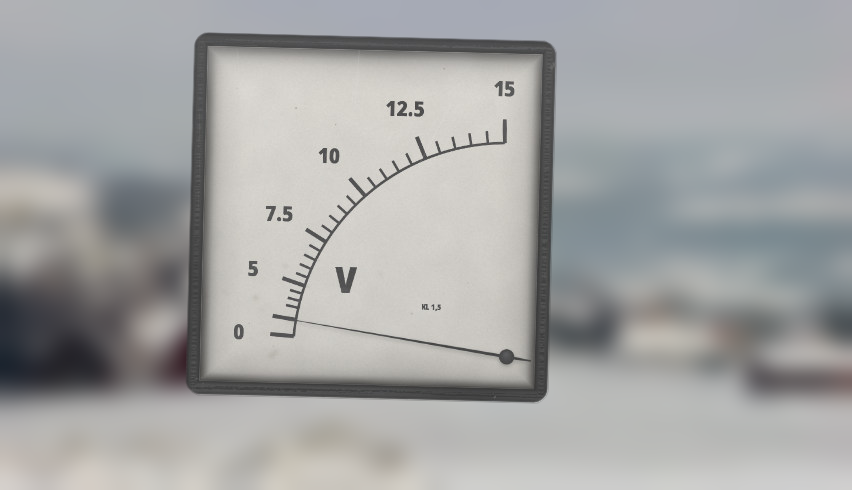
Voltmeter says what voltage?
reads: 2.5 V
